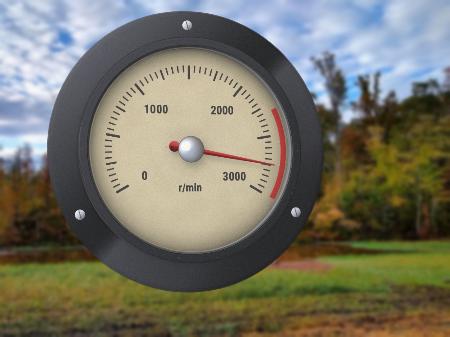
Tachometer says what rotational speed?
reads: 2750 rpm
